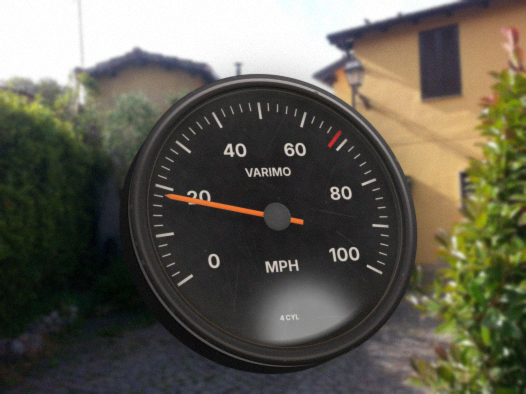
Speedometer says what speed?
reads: 18 mph
